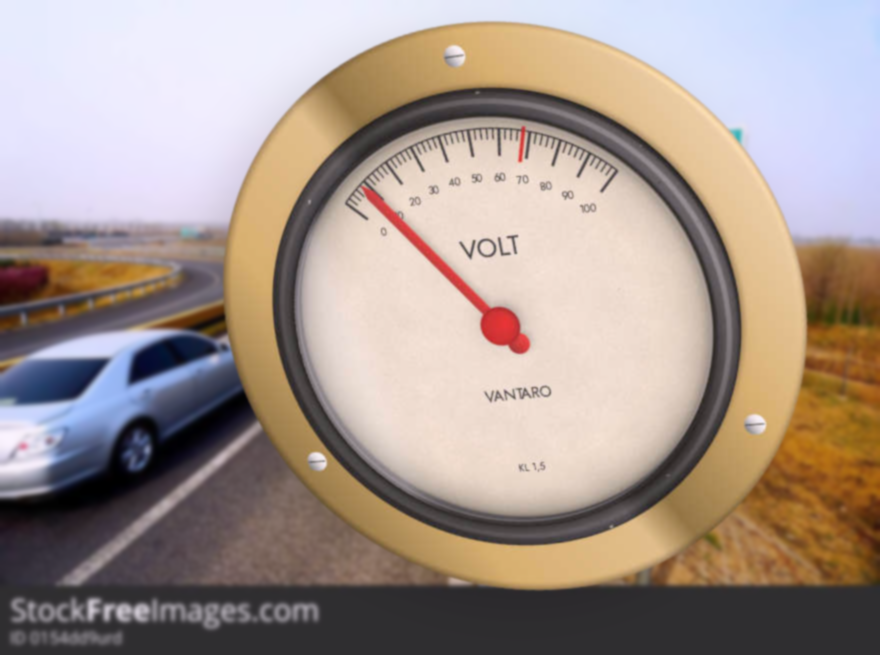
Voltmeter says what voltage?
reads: 10 V
